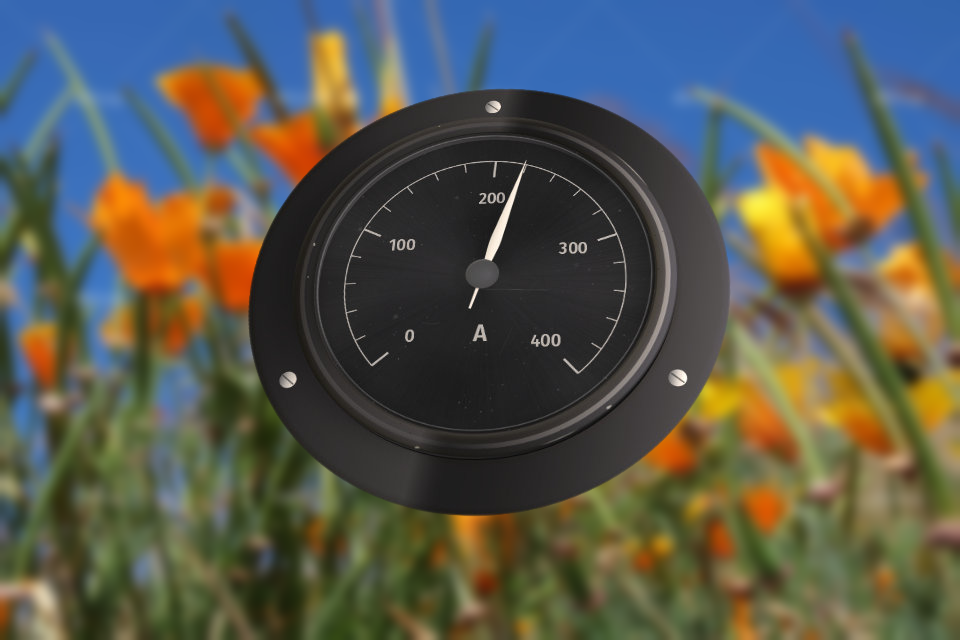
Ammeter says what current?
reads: 220 A
